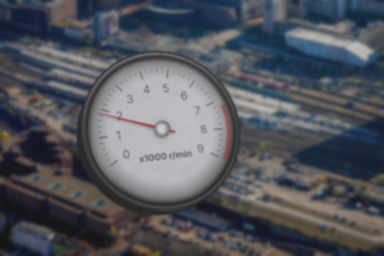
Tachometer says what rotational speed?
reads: 1800 rpm
